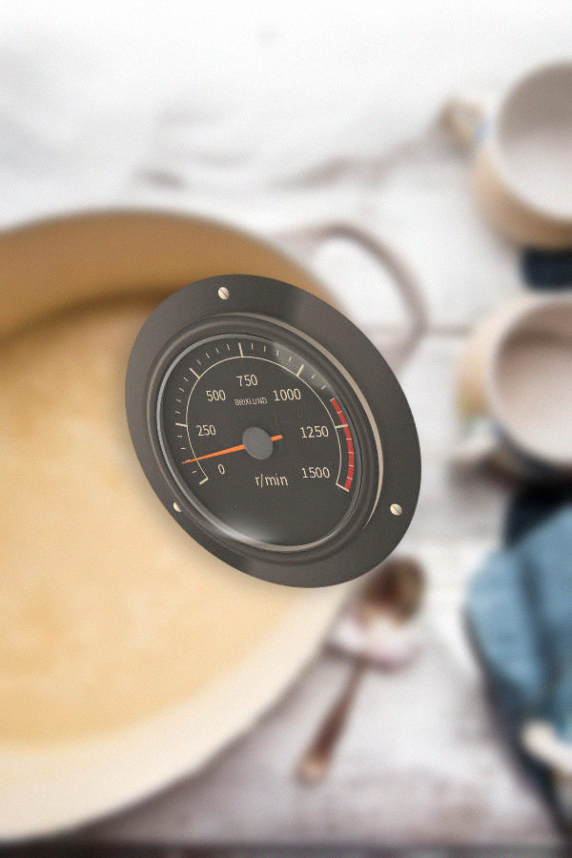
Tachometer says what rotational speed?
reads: 100 rpm
